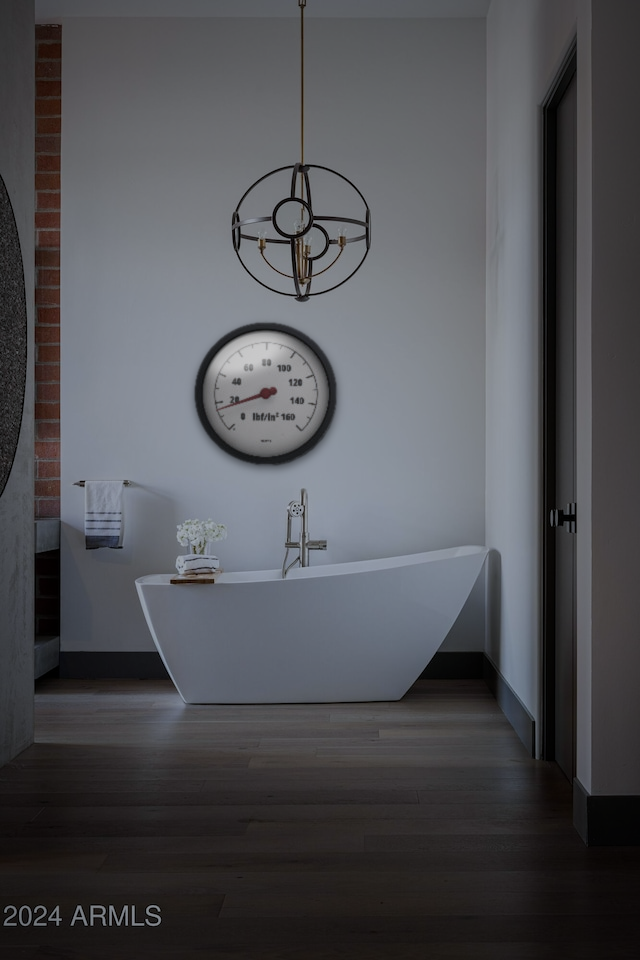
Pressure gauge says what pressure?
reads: 15 psi
